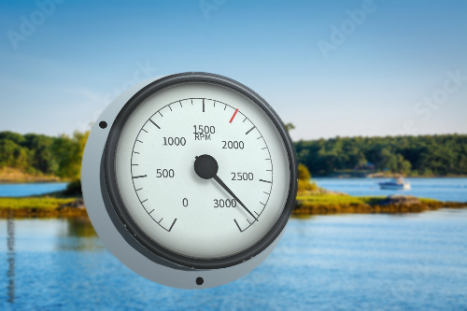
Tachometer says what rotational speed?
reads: 2850 rpm
